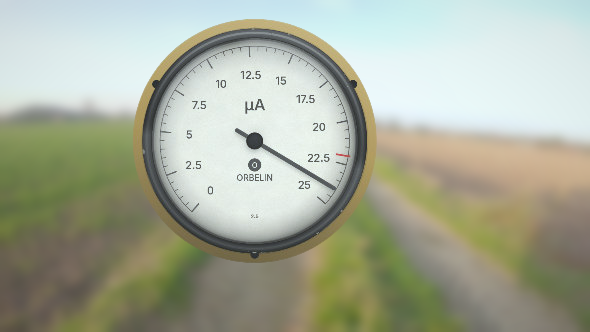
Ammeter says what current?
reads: 24 µA
